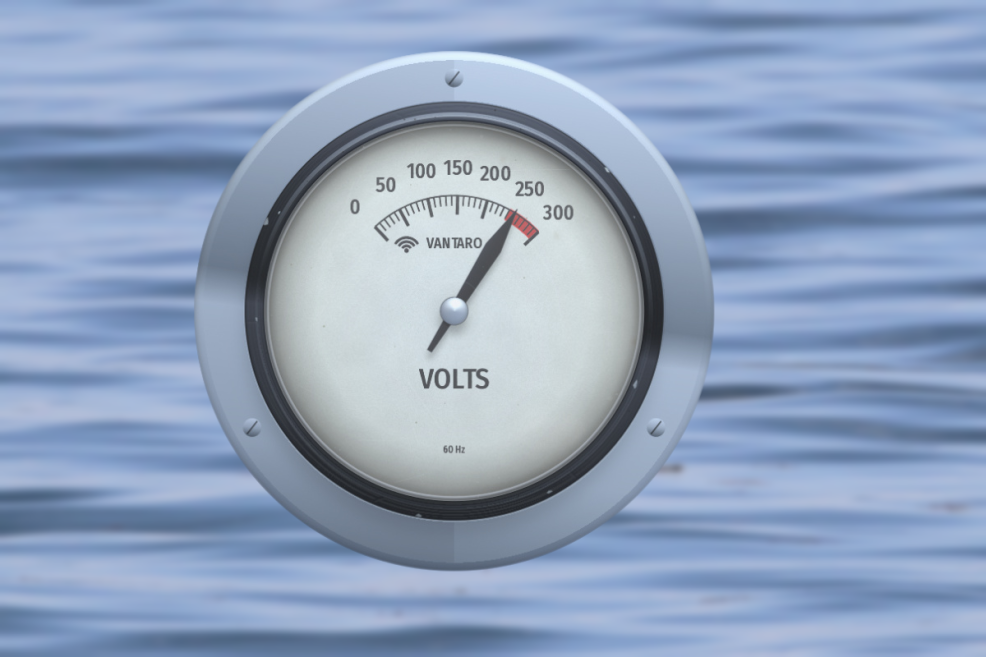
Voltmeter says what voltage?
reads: 250 V
